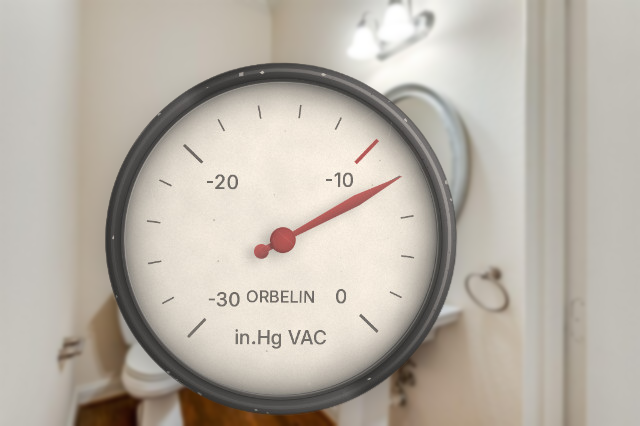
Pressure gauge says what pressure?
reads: -8 inHg
